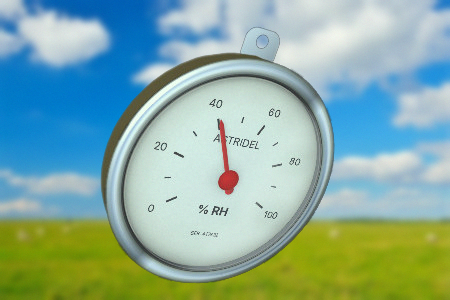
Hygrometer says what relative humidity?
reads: 40 %
